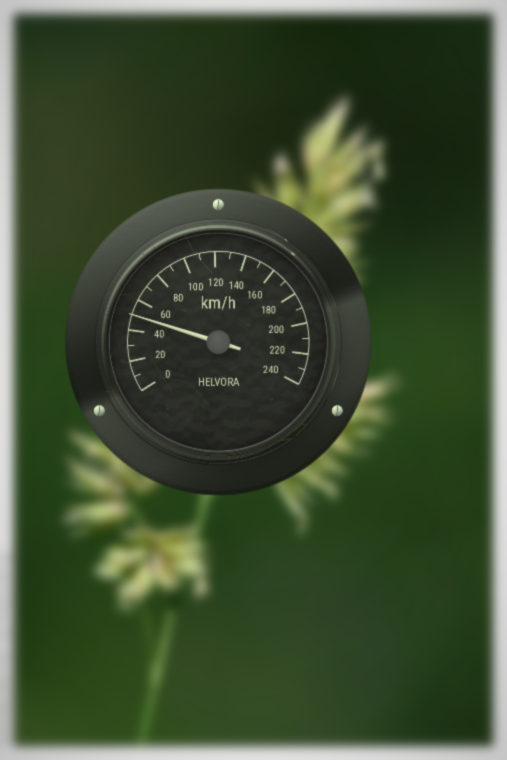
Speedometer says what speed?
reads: 50 km/h
